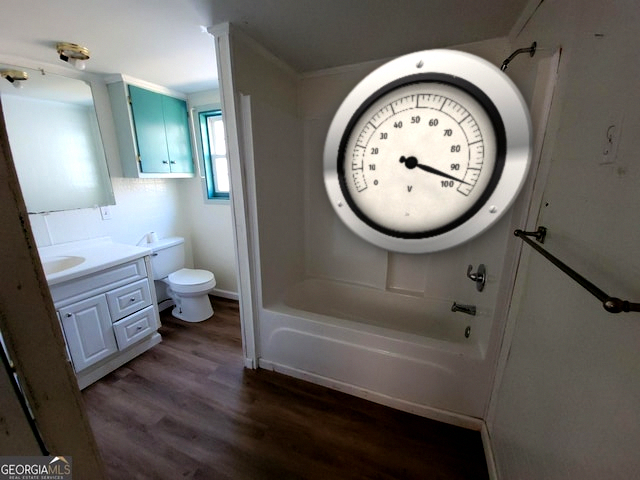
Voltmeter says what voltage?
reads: 96 V
